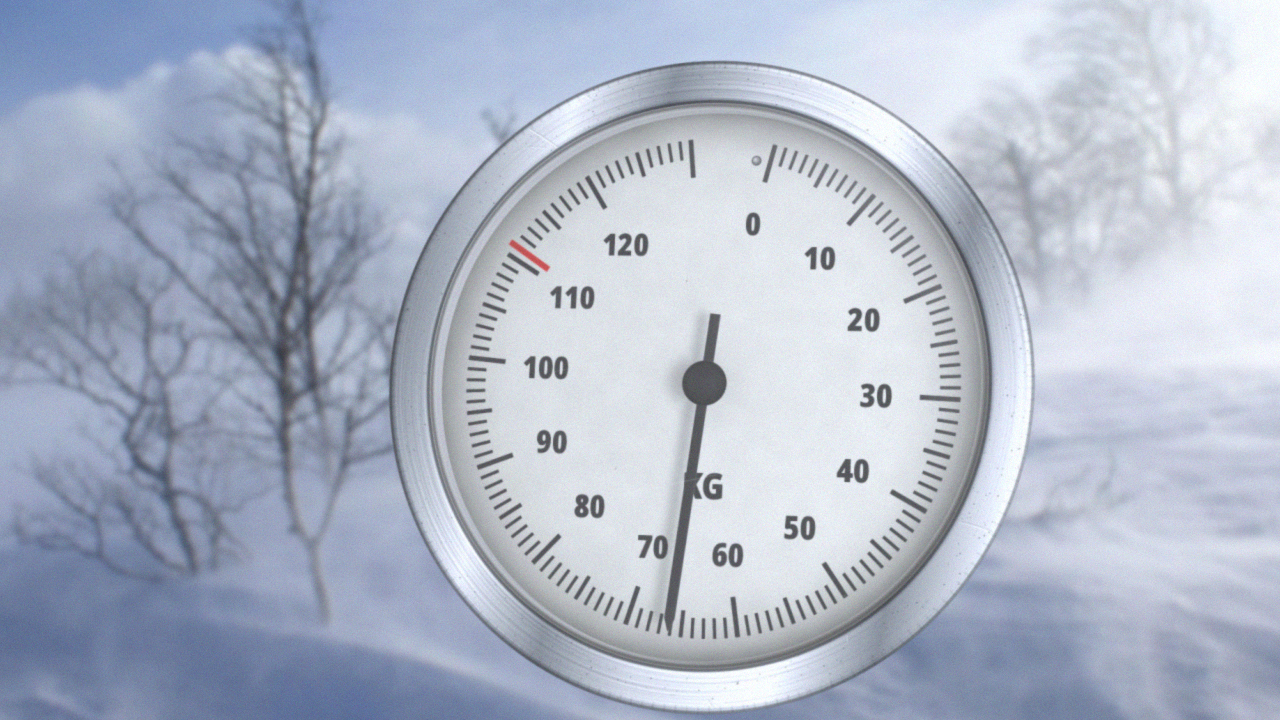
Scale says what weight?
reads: 66 kg
